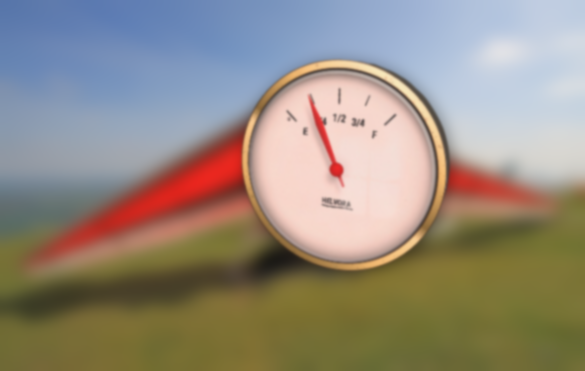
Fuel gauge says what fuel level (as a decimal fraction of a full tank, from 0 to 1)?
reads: 0.25
